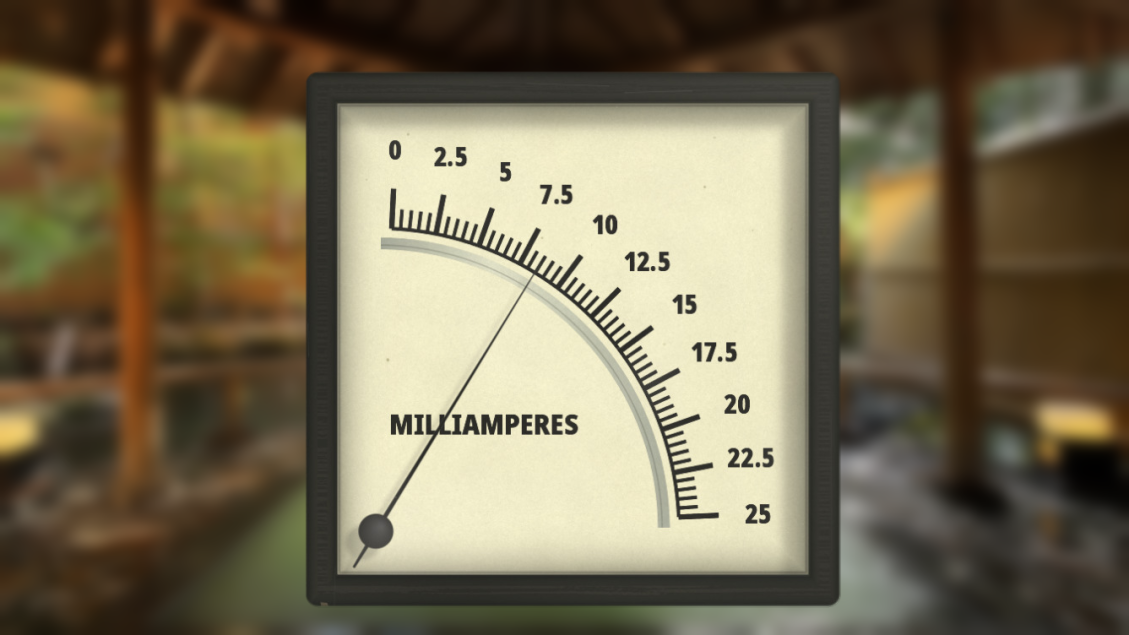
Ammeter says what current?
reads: 8.5 mA
